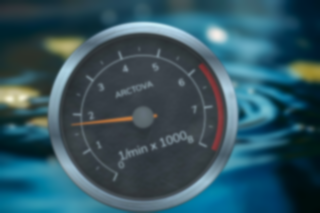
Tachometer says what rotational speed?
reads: 1750 rpm
